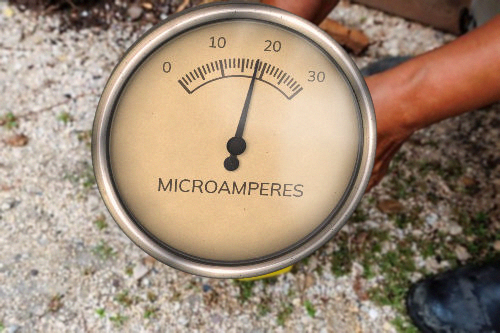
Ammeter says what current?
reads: 18 µA
